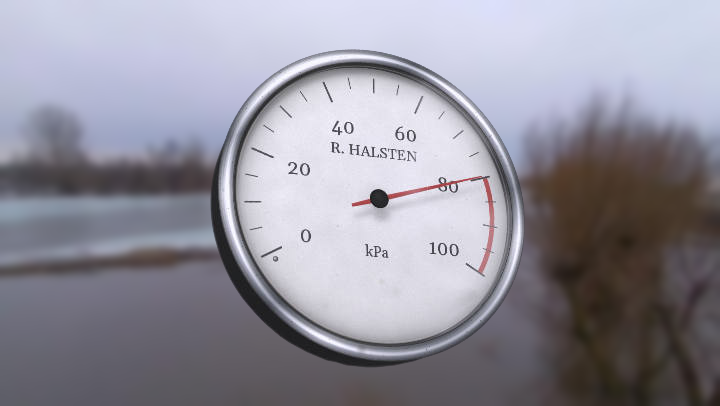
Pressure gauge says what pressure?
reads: 80 kPa
